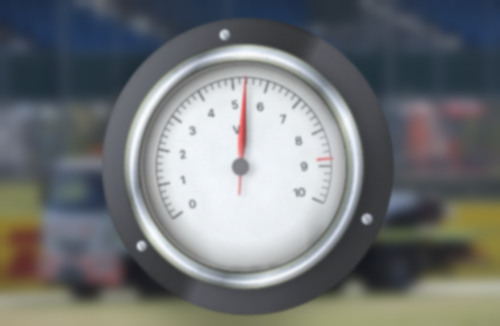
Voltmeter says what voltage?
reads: 5.4 V
